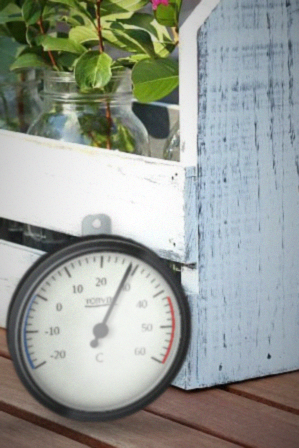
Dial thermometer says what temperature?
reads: 28 °C
